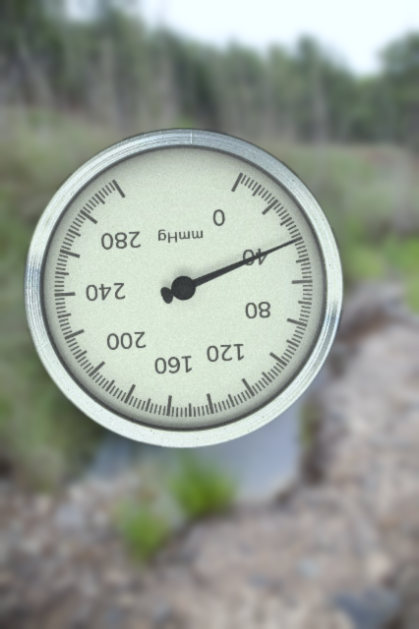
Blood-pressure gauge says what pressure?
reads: 40 mmHg
